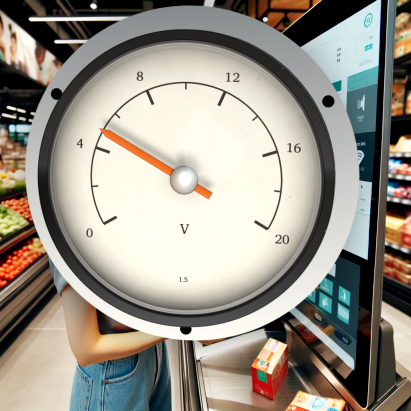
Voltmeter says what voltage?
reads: 5 V
